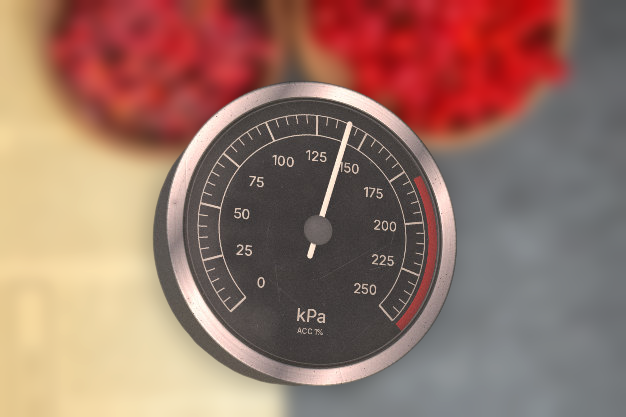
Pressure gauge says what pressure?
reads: 140 kPa
